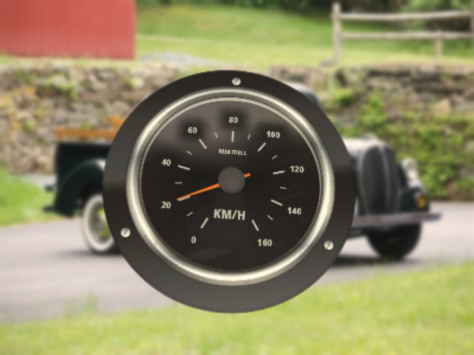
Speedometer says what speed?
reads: 20 km/h
